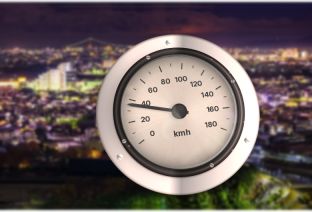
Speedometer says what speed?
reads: 35 km/h
